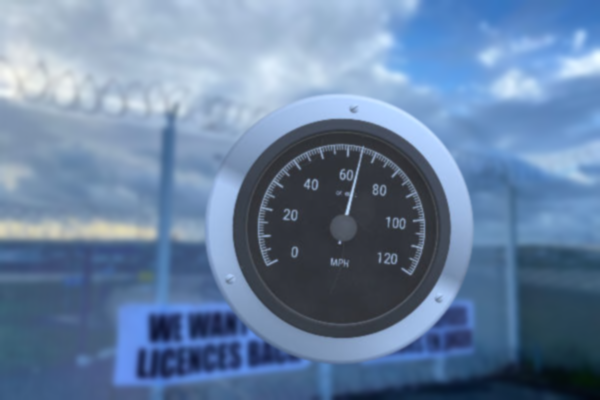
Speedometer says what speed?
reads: 65 mph
